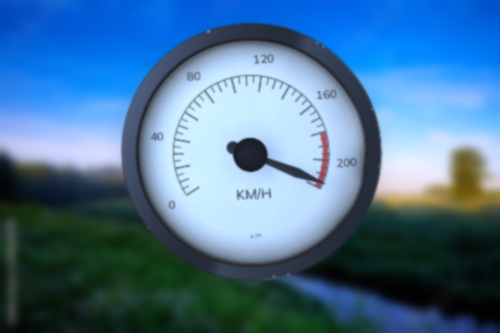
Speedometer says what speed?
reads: 215 km/h
